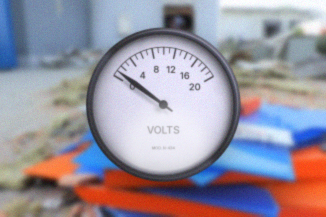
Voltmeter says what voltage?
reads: 1 V
